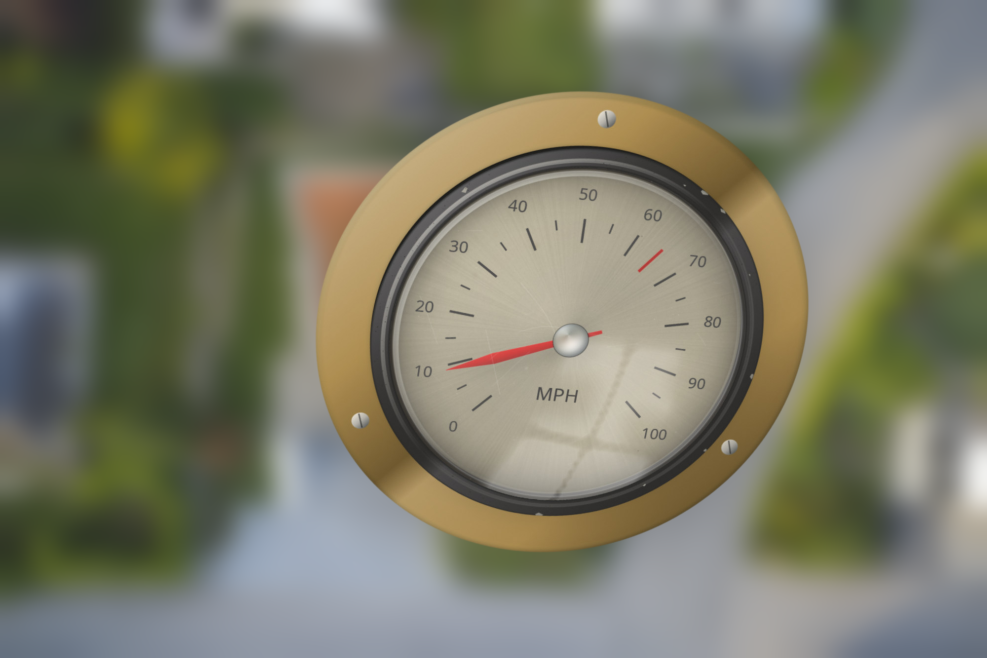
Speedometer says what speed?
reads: 10 mph
